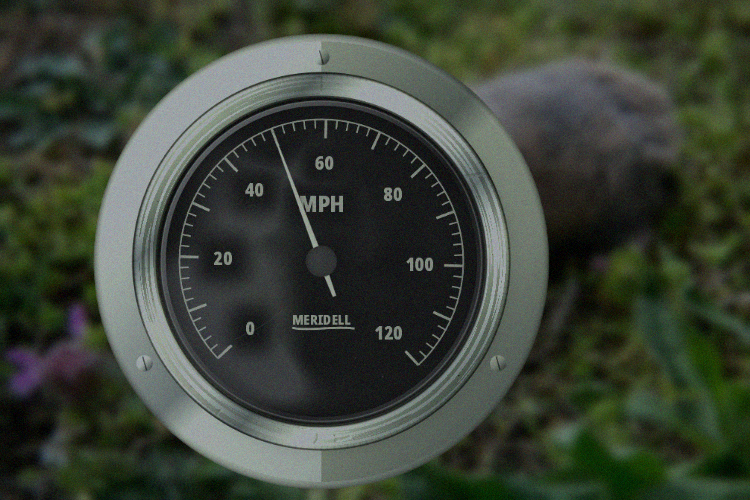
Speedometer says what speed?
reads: 50 mph
